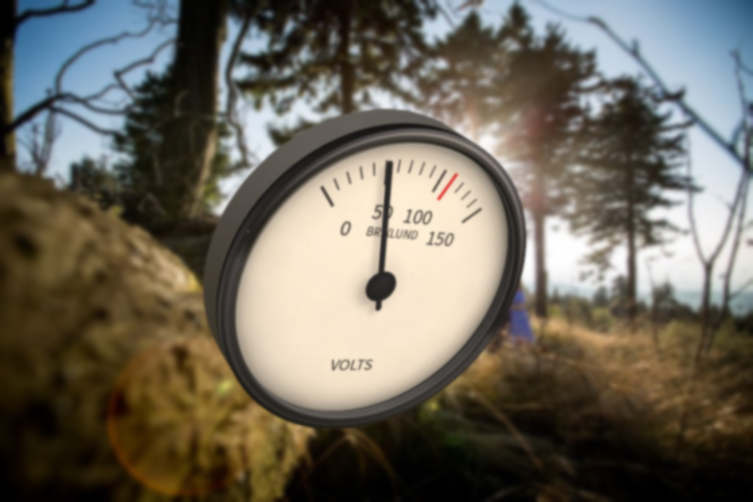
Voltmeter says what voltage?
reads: 50 V
